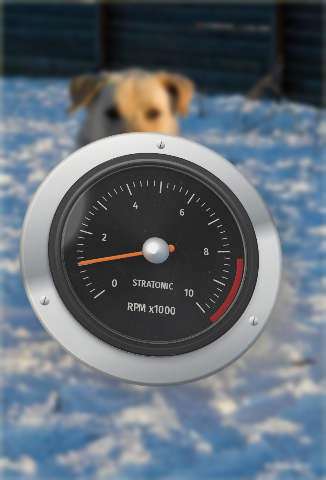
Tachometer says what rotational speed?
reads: 1000 rpm
